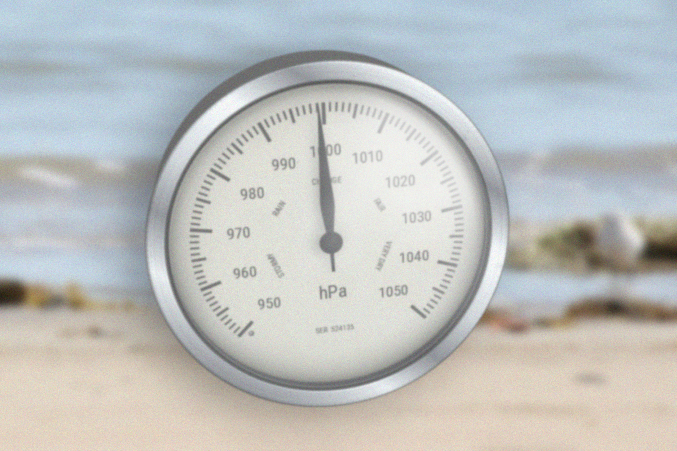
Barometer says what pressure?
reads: 999 hPa
